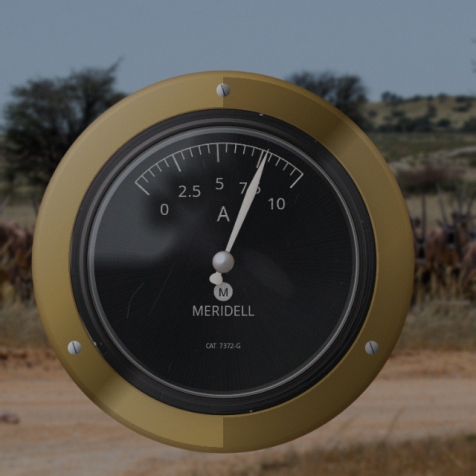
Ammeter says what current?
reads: 7.75 A
